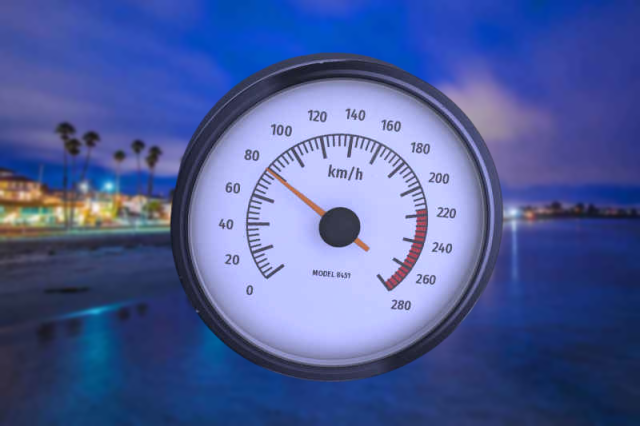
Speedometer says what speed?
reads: 80 km/h
